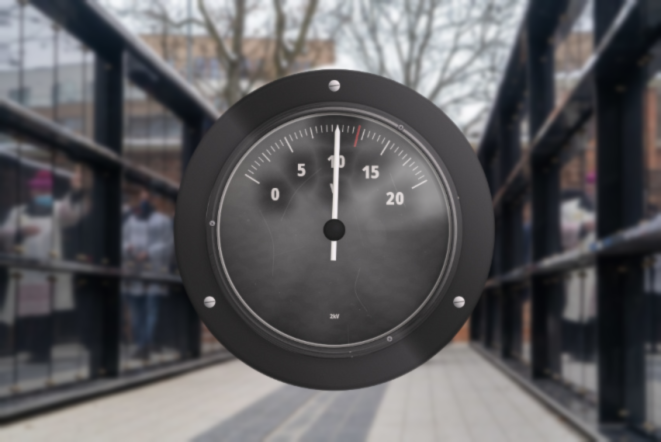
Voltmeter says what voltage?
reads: 10 V
